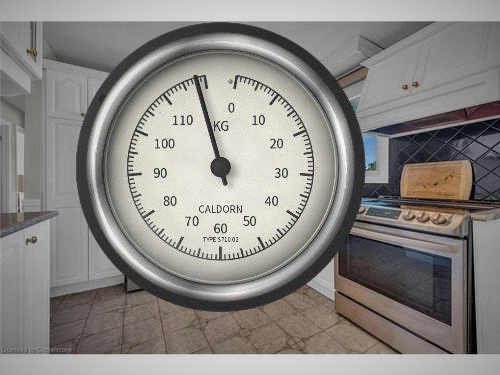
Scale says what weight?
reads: 118 kg
